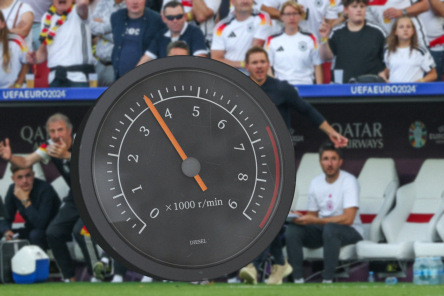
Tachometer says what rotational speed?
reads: 3600 rpm
